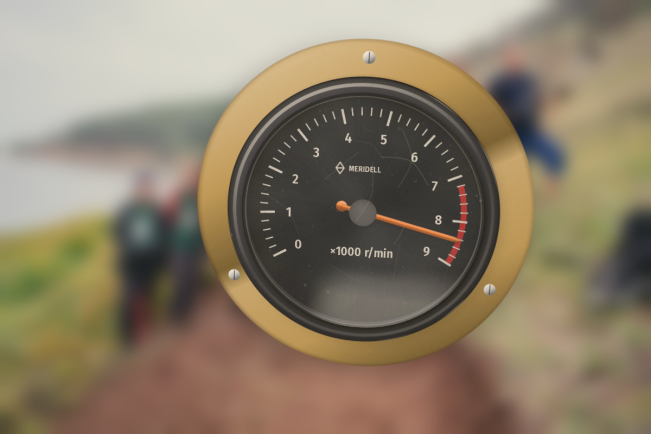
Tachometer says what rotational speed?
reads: 8400 rpm
